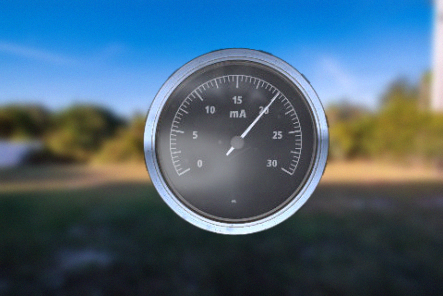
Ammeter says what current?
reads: 20 mA
